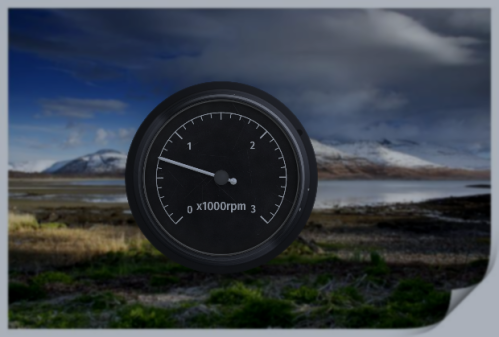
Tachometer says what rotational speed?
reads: 700 rpm
